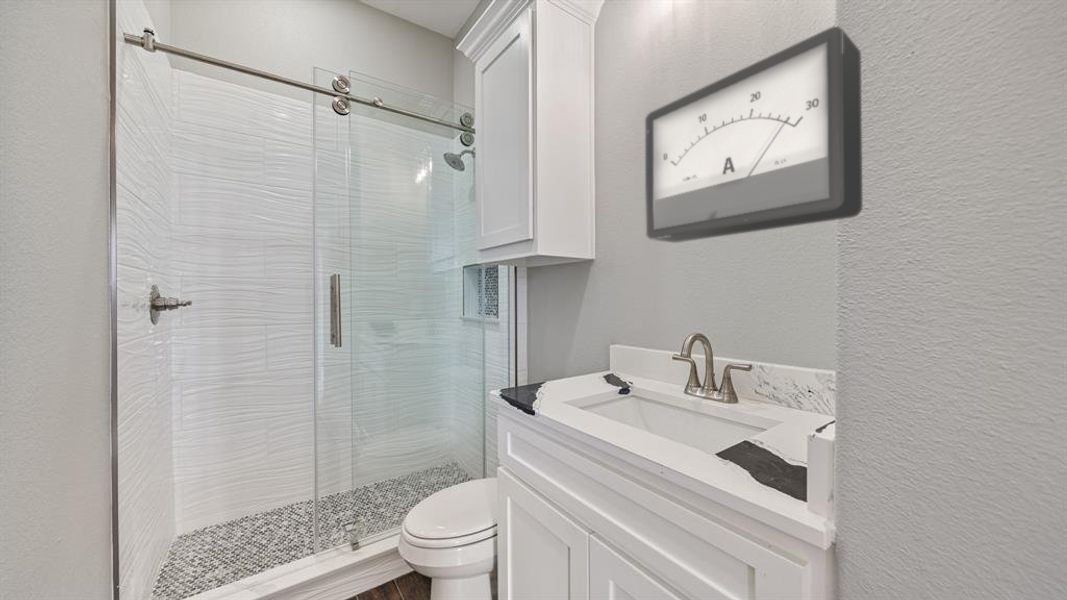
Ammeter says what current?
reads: 28 A
